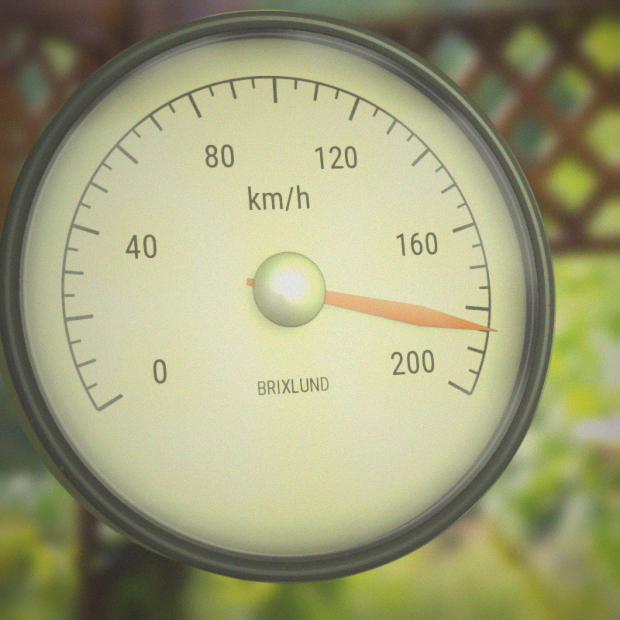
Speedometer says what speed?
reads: 185 km/h
